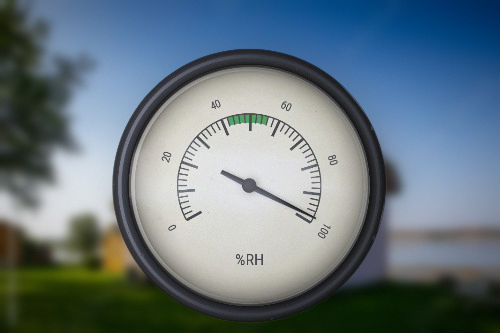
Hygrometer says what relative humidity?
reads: 98 %
